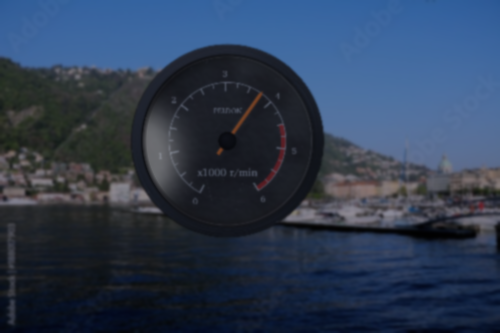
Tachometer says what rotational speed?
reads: 3750 rpm
